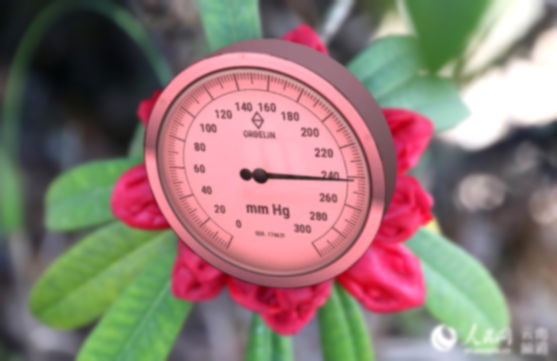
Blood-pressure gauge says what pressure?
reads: 240 mmHg
